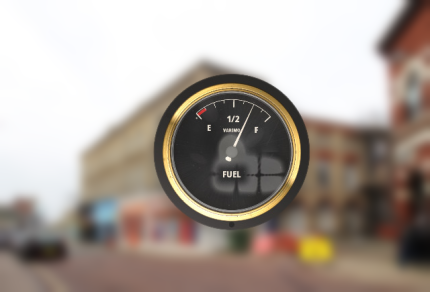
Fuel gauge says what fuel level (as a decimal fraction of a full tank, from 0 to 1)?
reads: 0.75
